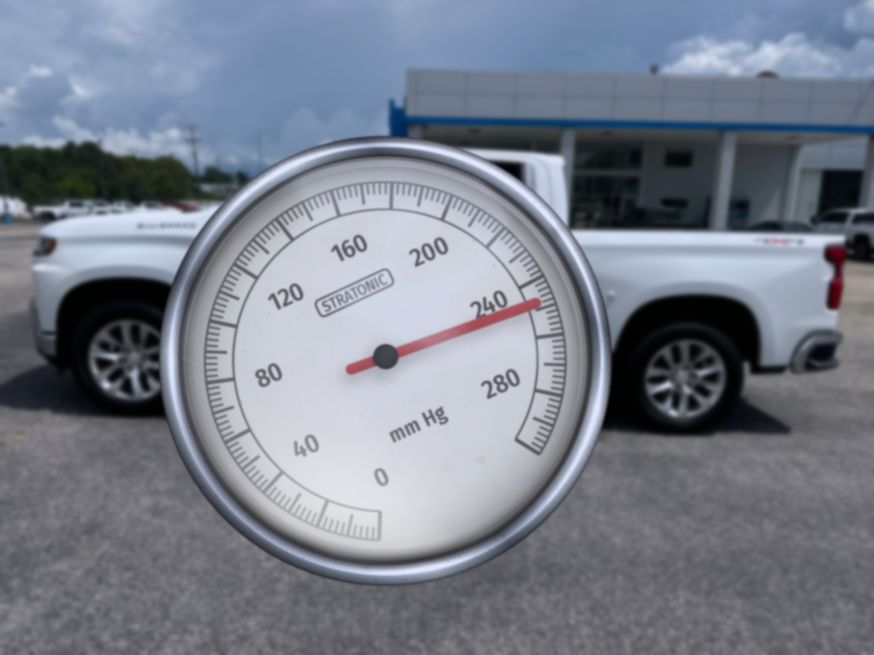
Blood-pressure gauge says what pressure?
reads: 248 mmHg
